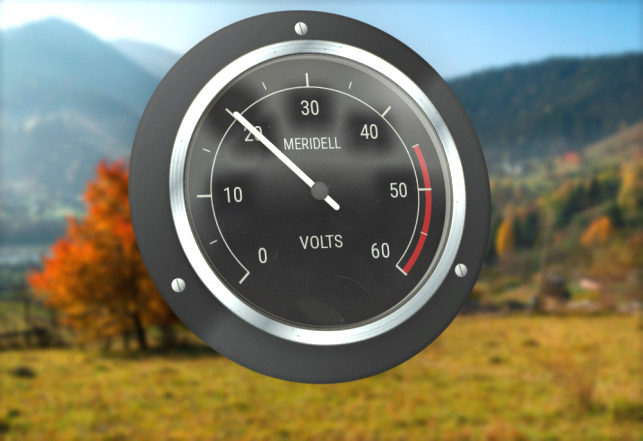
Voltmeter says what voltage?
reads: 20 V
